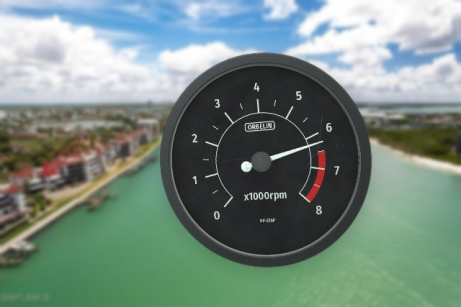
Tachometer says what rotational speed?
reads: 6250 rpm
